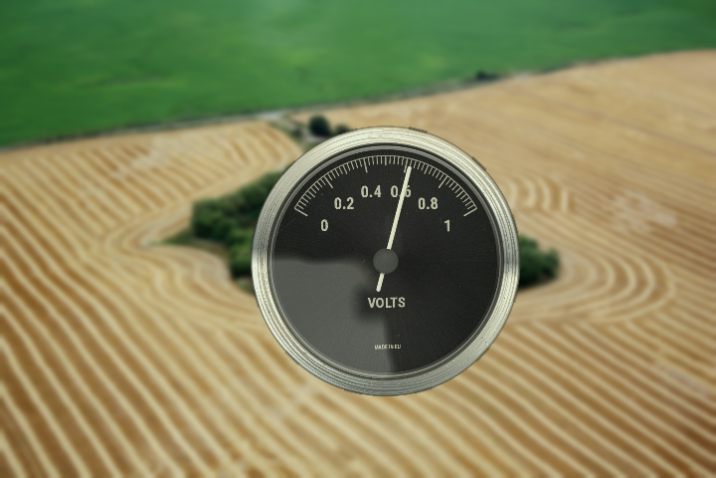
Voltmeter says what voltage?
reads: 0.62 V
